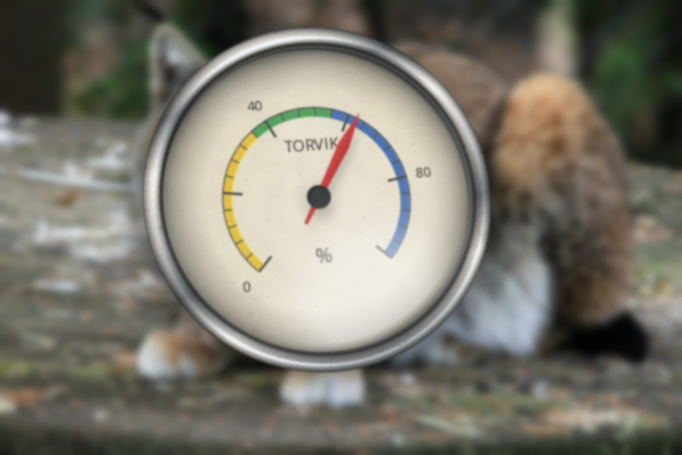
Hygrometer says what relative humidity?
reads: 62 %
